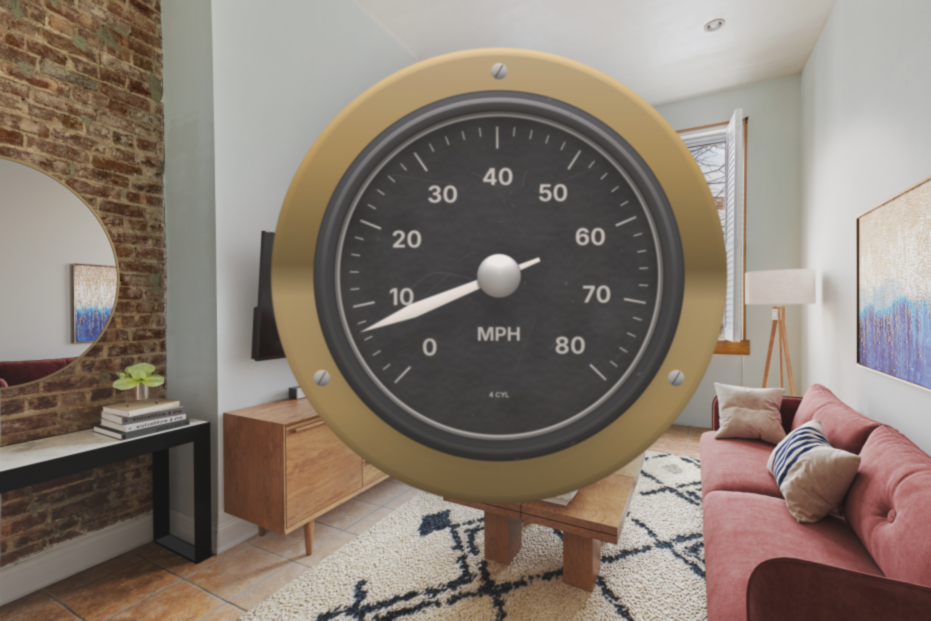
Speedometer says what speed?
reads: 7 mph
